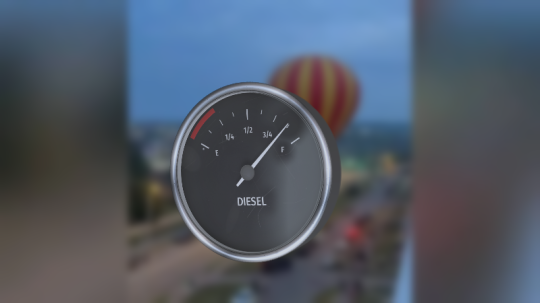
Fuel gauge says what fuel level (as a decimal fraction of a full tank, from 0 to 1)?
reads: 0.875
